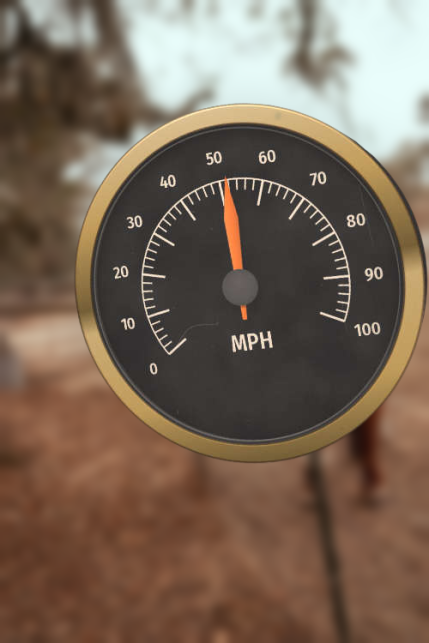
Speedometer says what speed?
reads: 52 mph
